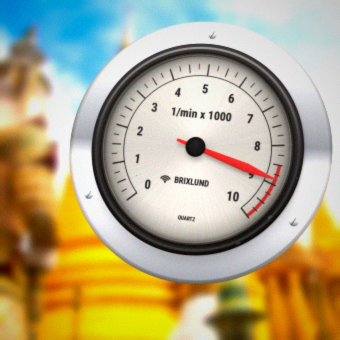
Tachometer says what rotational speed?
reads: 8875 rpm
